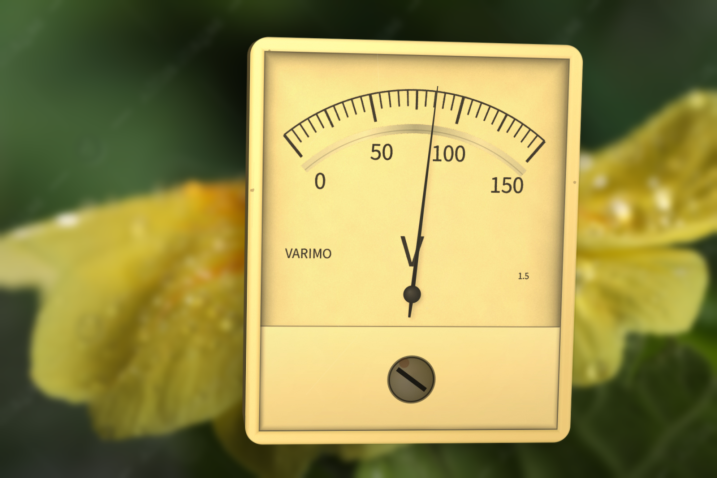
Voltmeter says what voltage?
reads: 85 V
